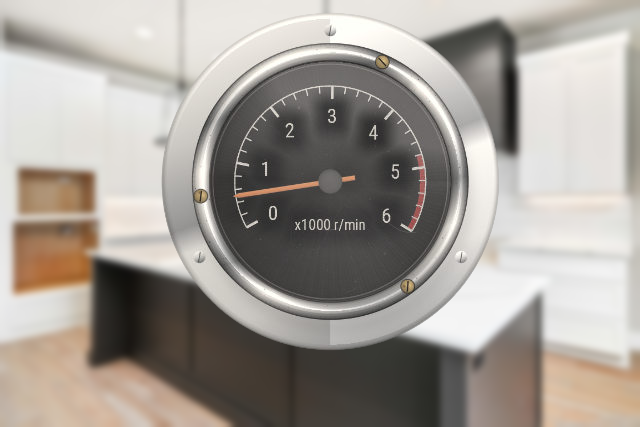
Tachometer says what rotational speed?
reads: 500 rpm
